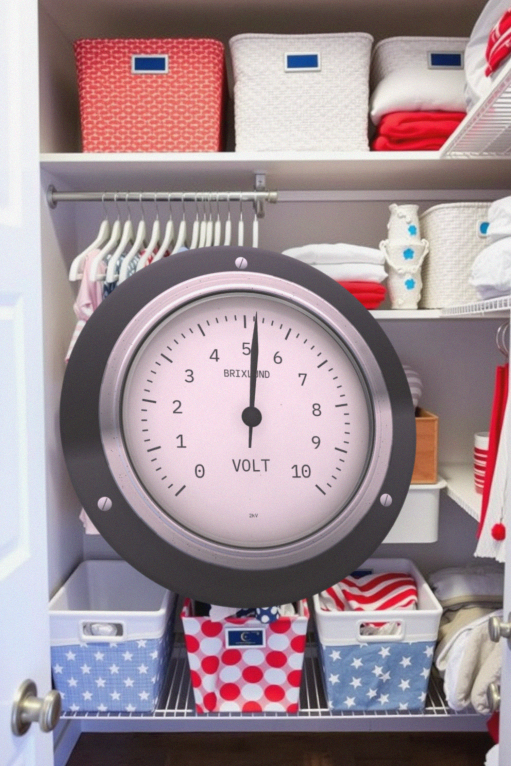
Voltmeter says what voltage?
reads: 5.2 V
